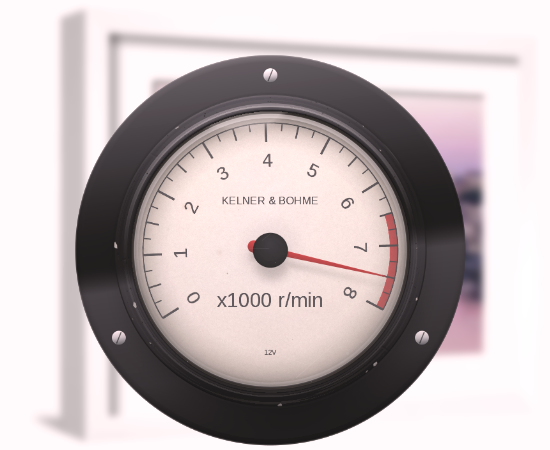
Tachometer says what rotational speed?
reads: 7500 rpm
